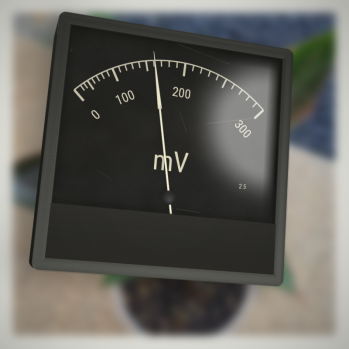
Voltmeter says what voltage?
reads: 160 mV
